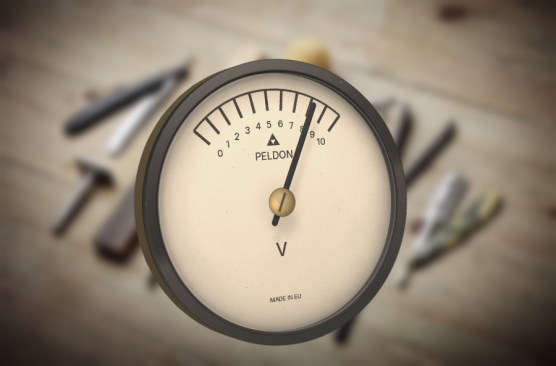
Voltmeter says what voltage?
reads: 8 V
